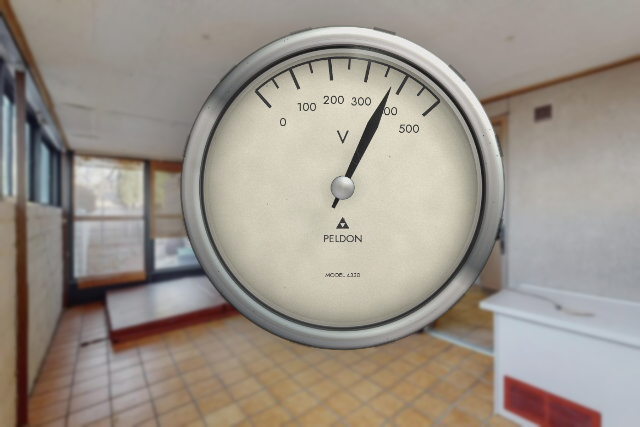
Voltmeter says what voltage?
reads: 375 V
